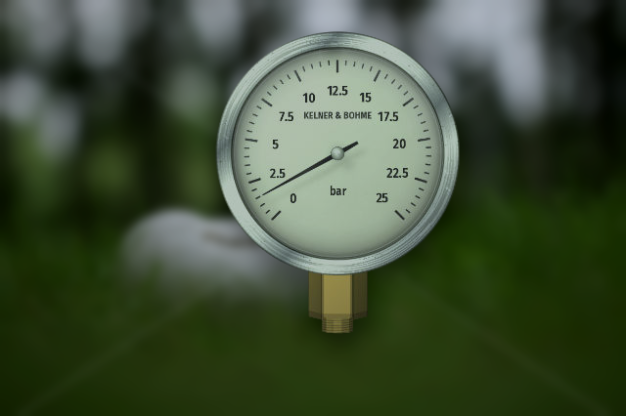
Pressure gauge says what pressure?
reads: 1.5 bar
